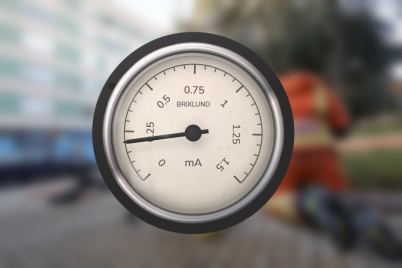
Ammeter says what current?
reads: 0.2 mA
